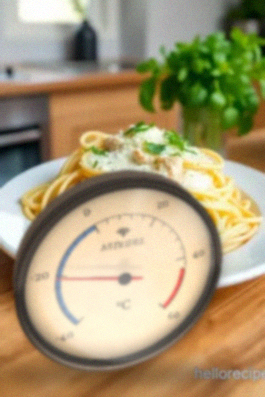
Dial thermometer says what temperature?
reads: -20 °C
